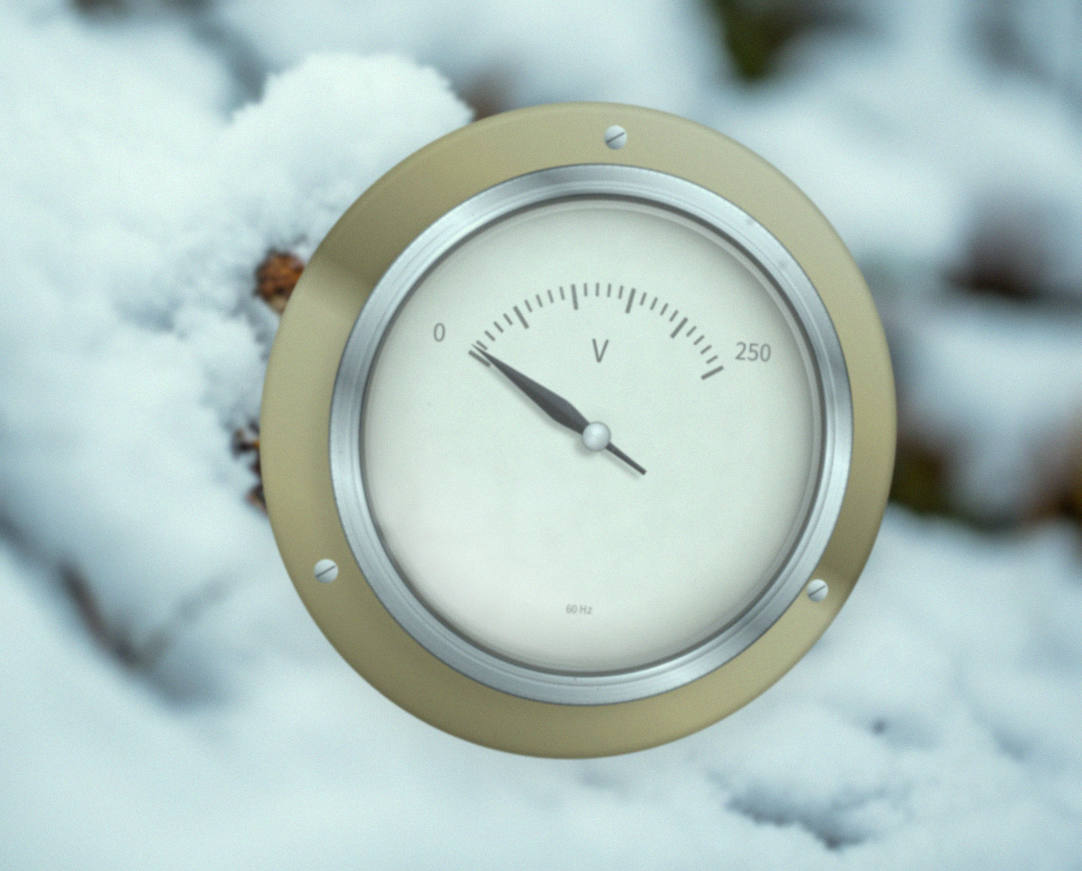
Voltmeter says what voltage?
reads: 5 V
